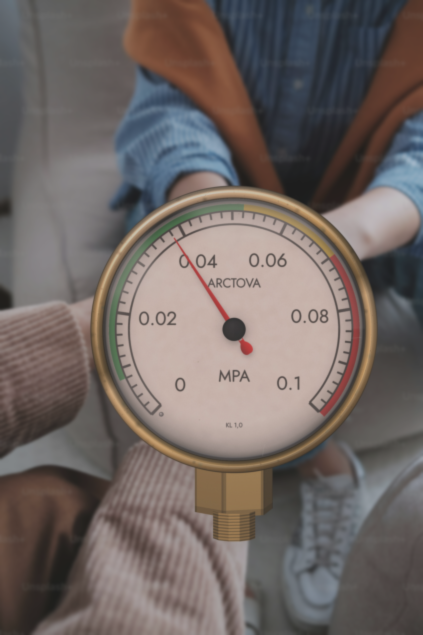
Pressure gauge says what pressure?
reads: 0.038 MPa
